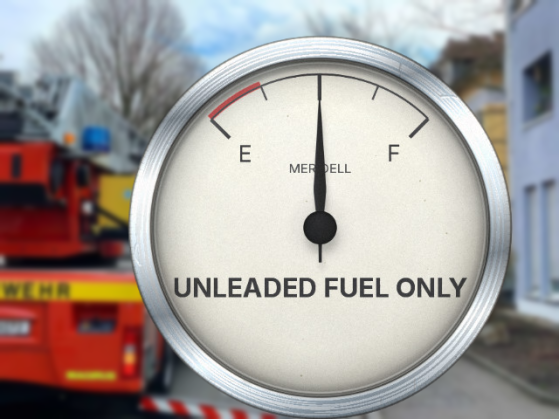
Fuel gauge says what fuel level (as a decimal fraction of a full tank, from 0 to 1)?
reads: 0.5
